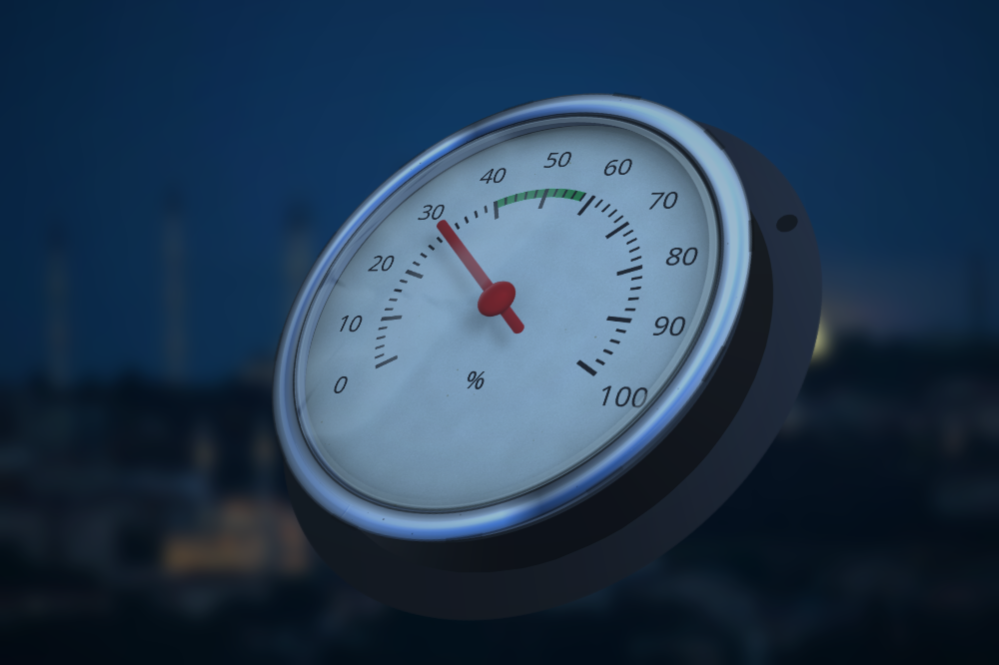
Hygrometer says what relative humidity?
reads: 30 %
